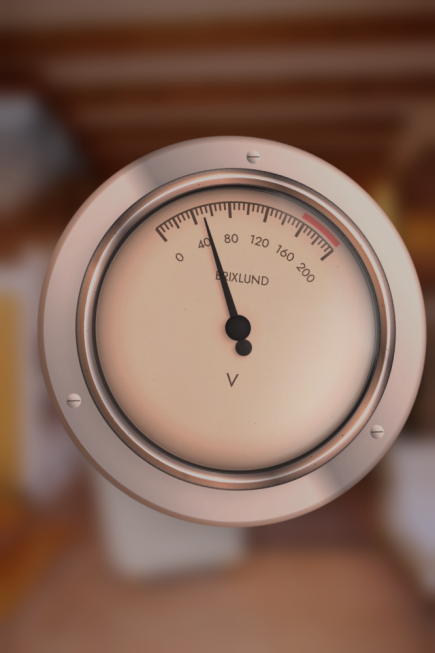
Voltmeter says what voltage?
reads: 50 V
